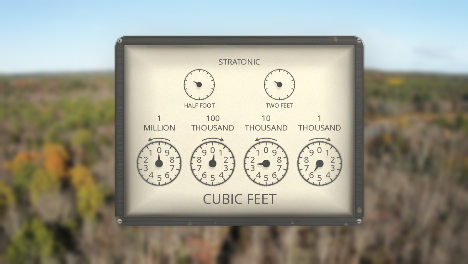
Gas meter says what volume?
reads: 2600 ft³
